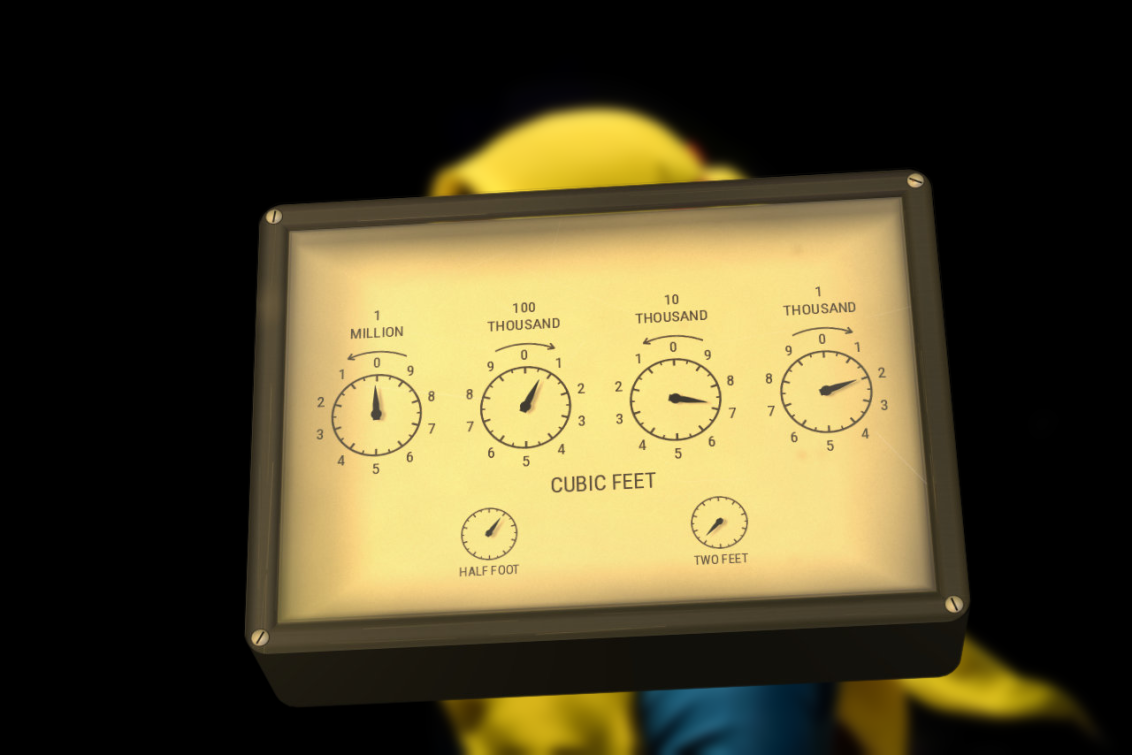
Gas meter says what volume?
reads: 7200 ft³
